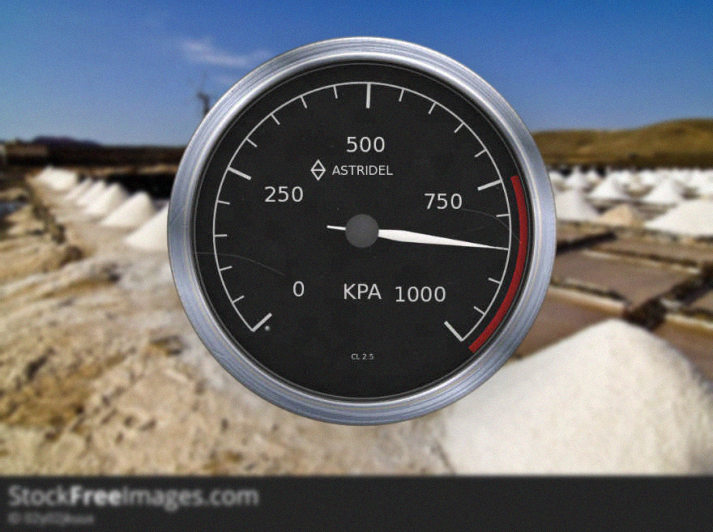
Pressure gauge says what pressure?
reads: 850 kPa
